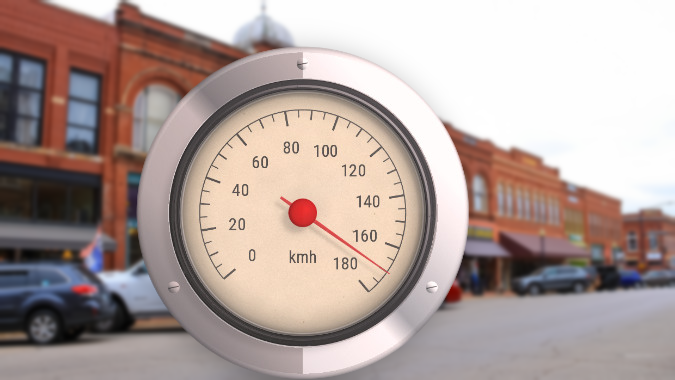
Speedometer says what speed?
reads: 170 km/h
